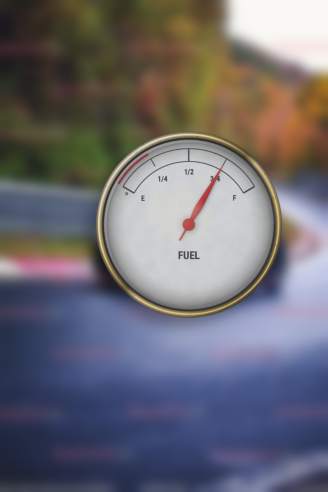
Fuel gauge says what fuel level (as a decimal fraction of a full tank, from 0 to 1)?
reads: 0.75
